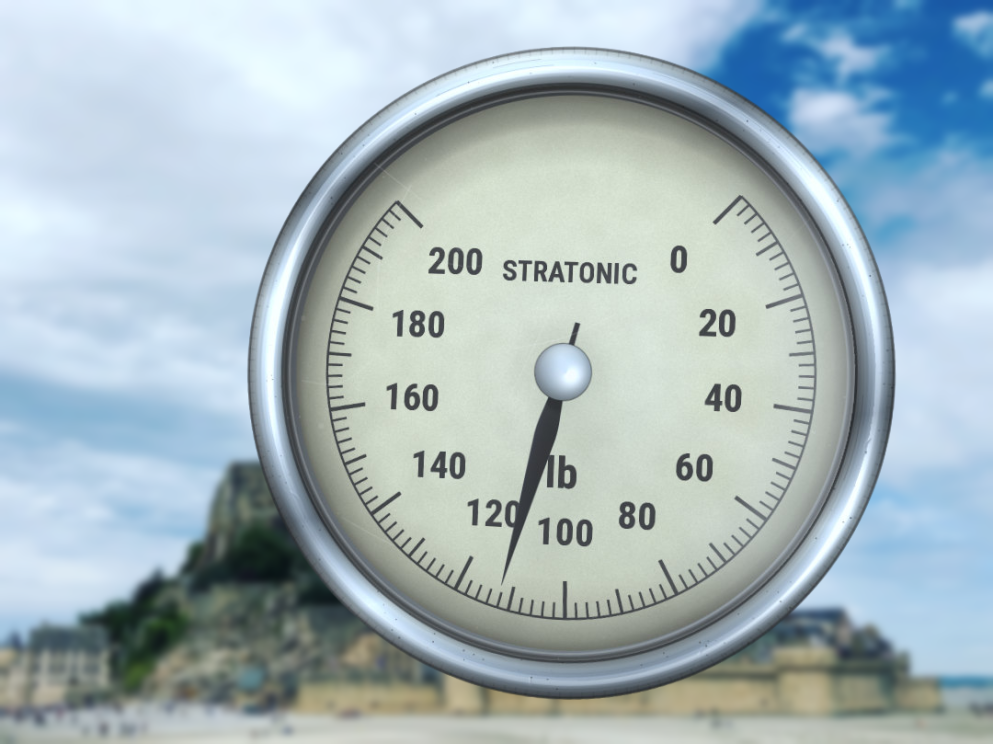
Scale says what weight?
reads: 112 lb
